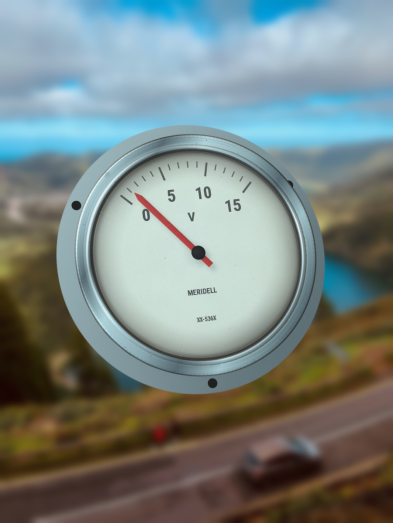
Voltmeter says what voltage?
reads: 1 V
